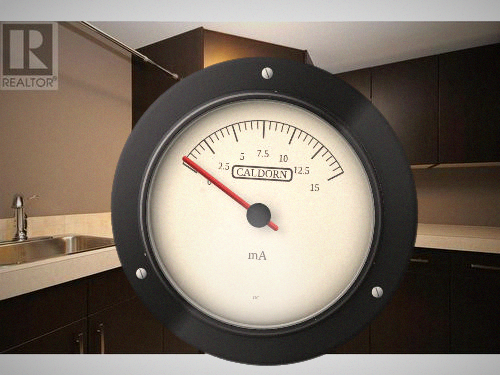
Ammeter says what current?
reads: 0.5 mA
